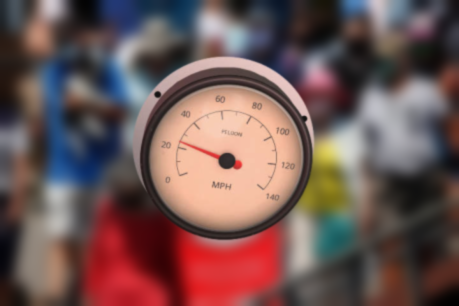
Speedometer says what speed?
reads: 25 mph
